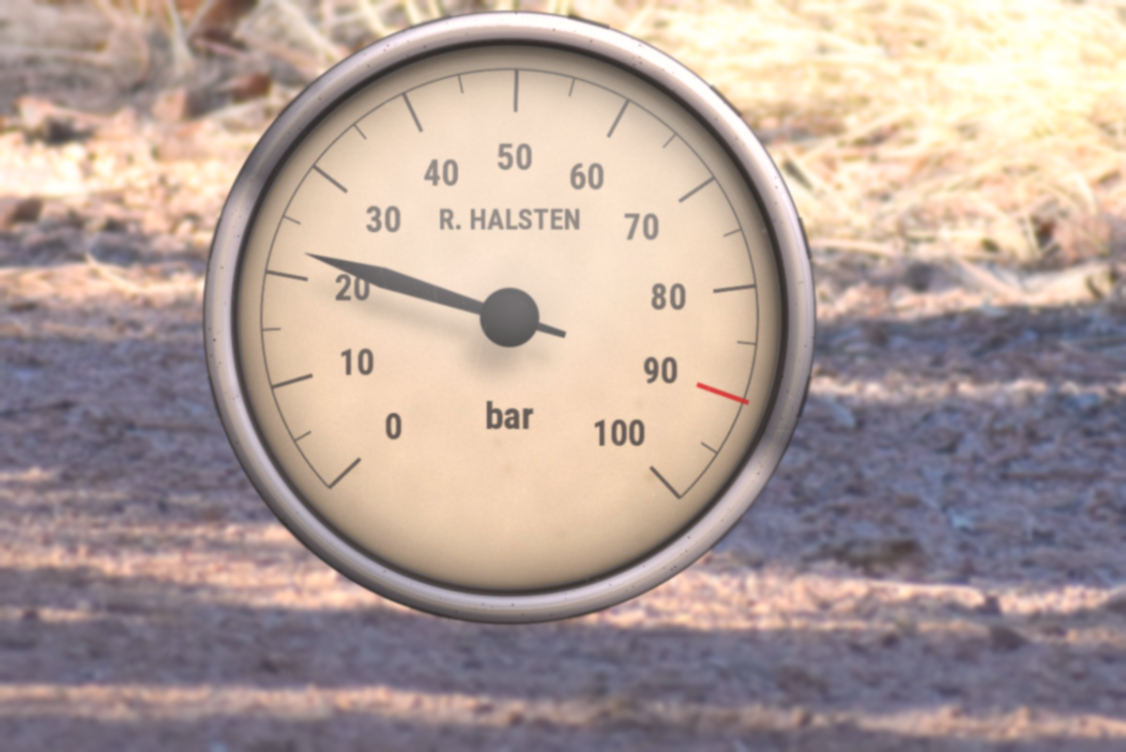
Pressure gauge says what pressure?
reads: 22.5 bar
